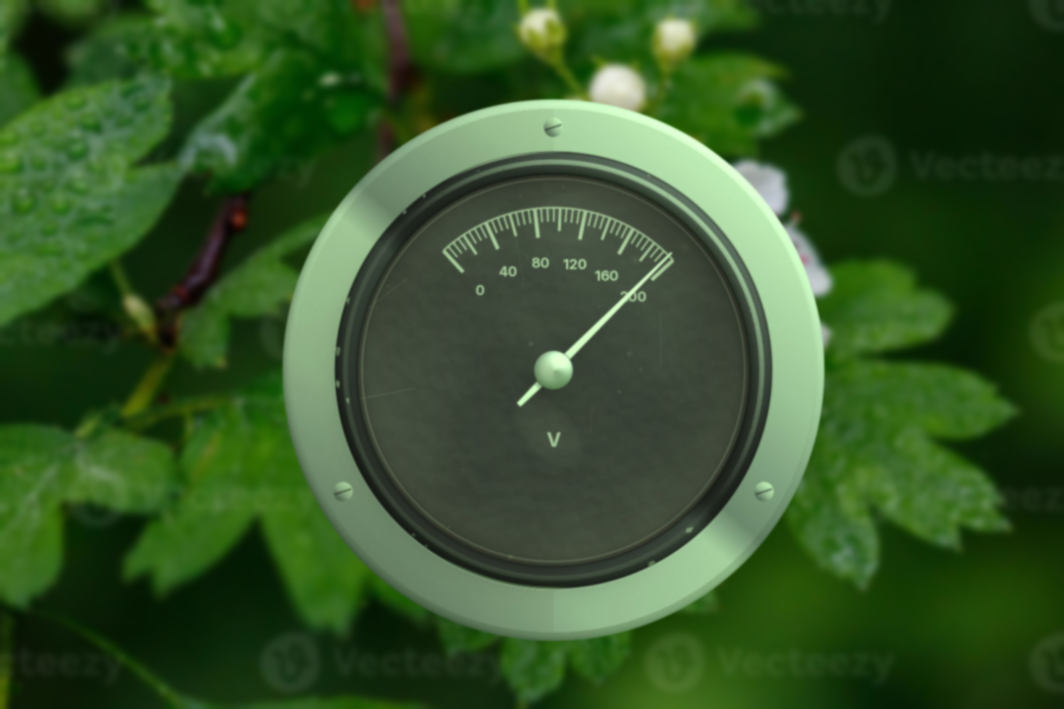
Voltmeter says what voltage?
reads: 195 V
